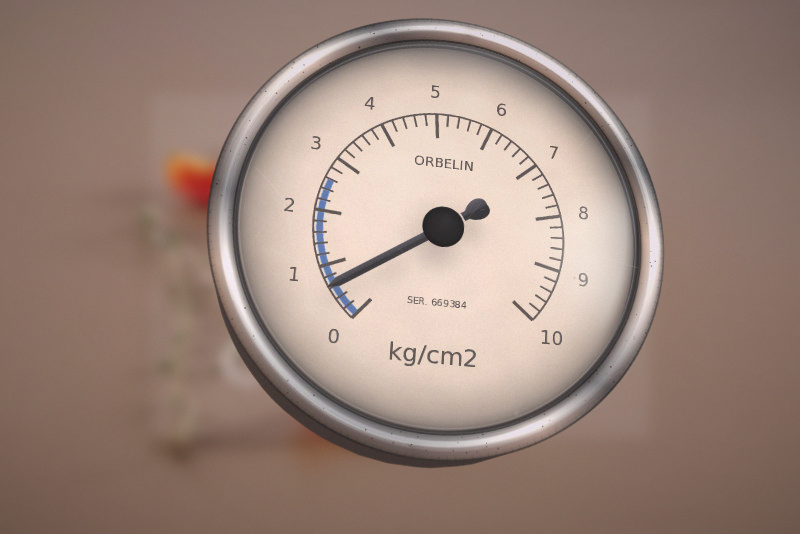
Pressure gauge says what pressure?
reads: 0.6 kg/cm²
